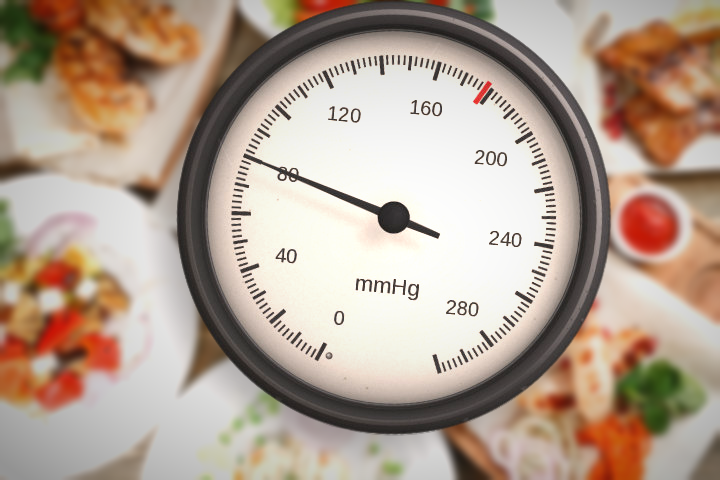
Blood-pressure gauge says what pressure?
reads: 80 mmHg
